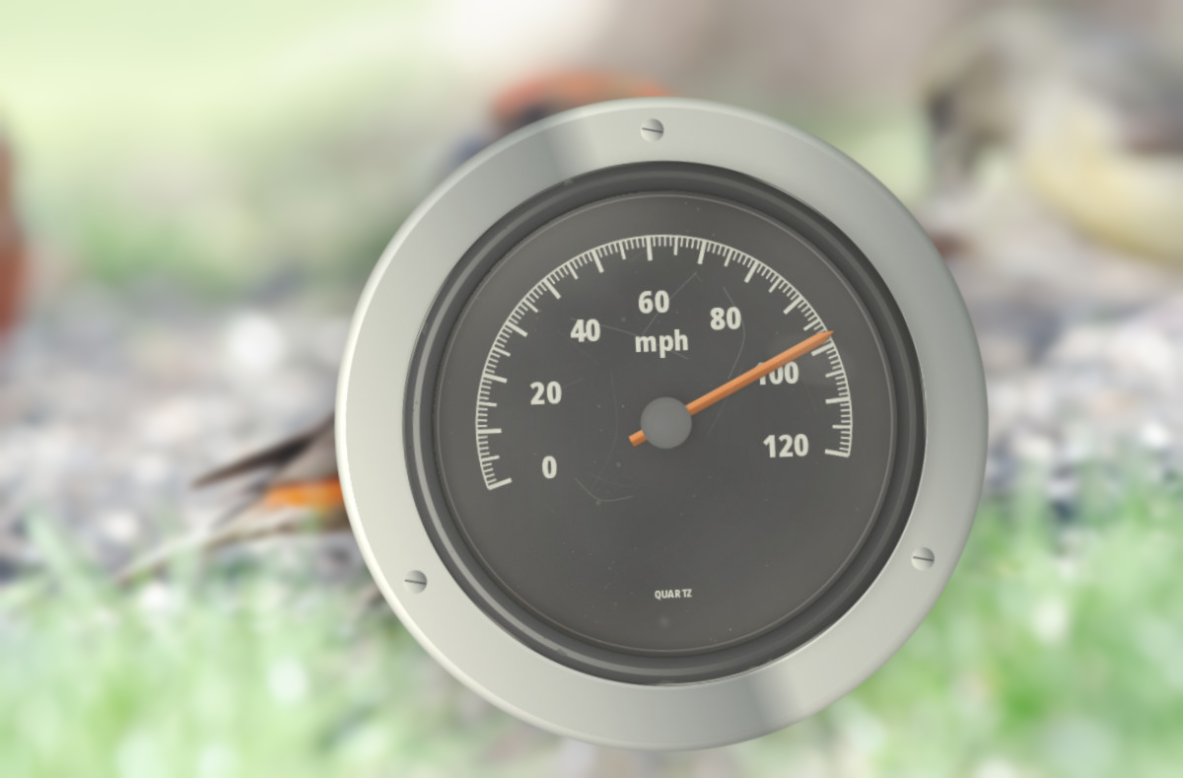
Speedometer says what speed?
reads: 98 mph
